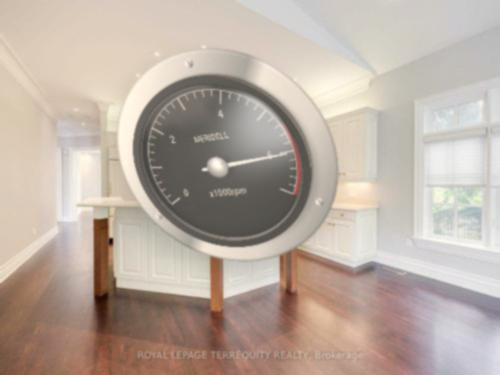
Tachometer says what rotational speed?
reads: 6000 rpm
